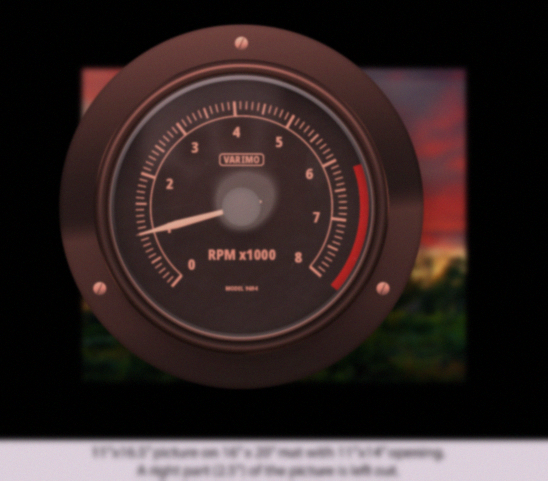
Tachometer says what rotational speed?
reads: 1000 rpm
